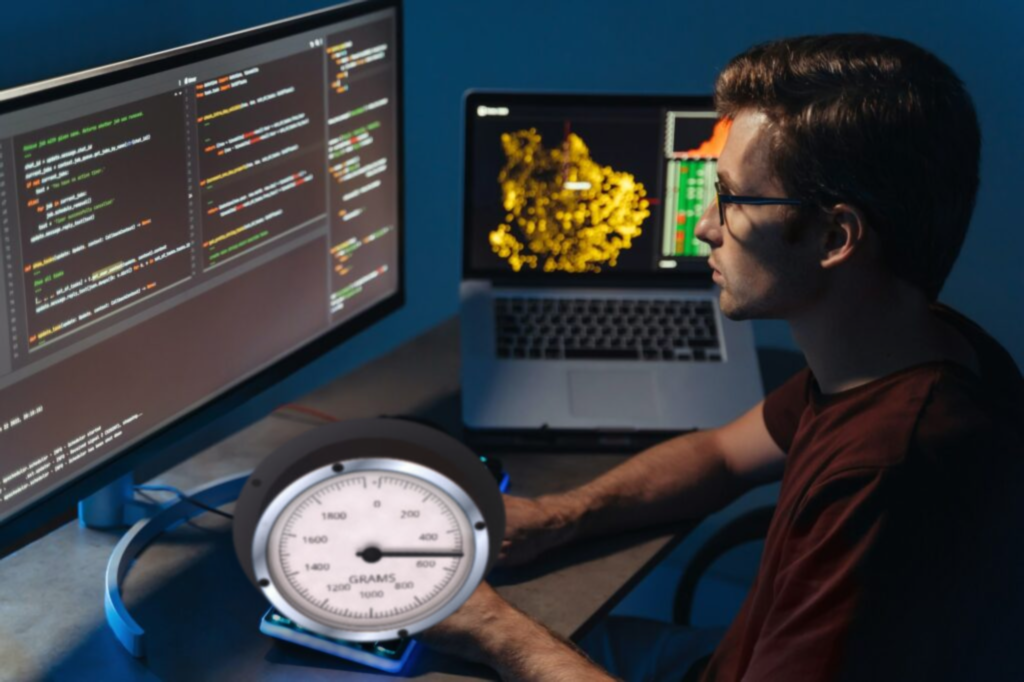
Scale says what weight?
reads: 500 g
